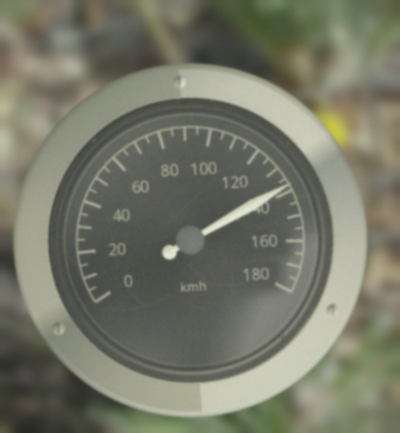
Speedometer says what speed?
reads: 137.5 km/h
